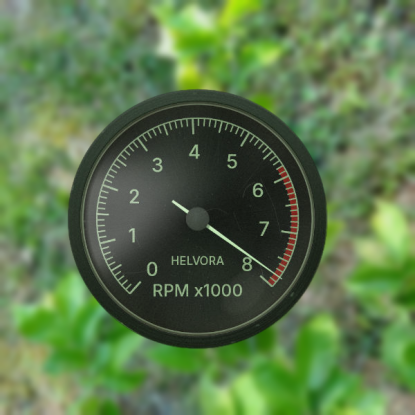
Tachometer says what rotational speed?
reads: 7800 rpm
